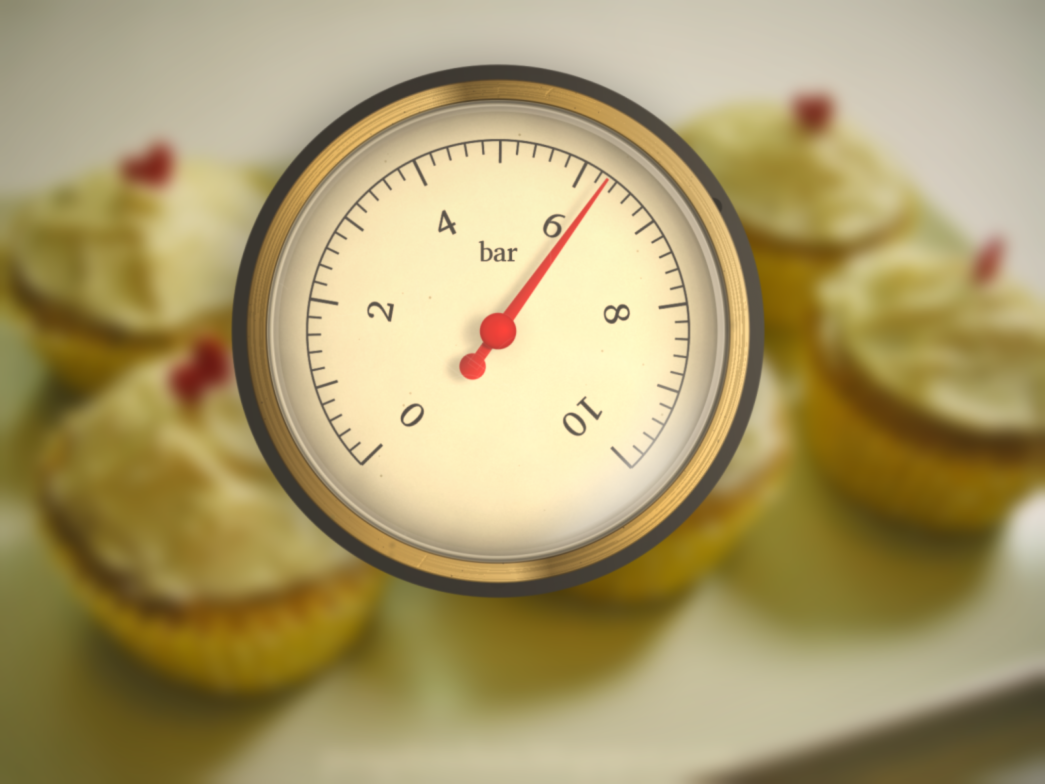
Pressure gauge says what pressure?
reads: 6.3 bar
